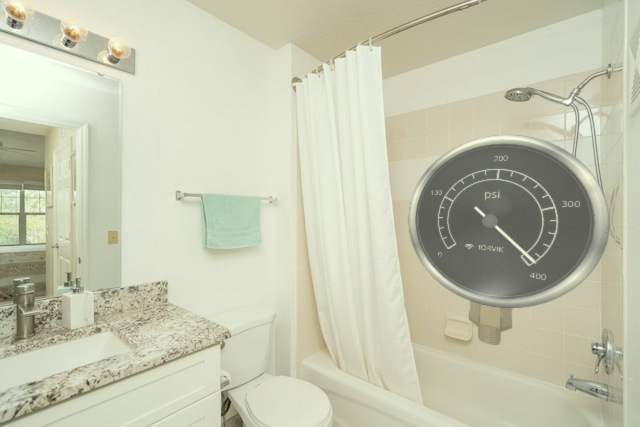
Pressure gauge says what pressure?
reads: 390 psi
